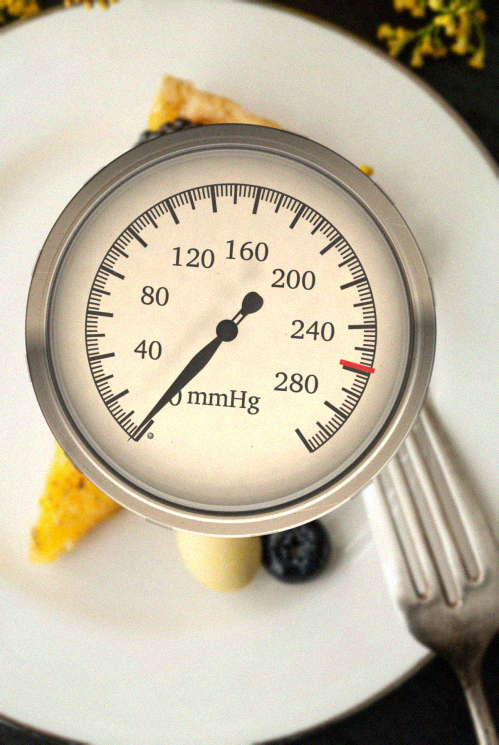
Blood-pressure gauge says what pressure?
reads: 2 mmHg
